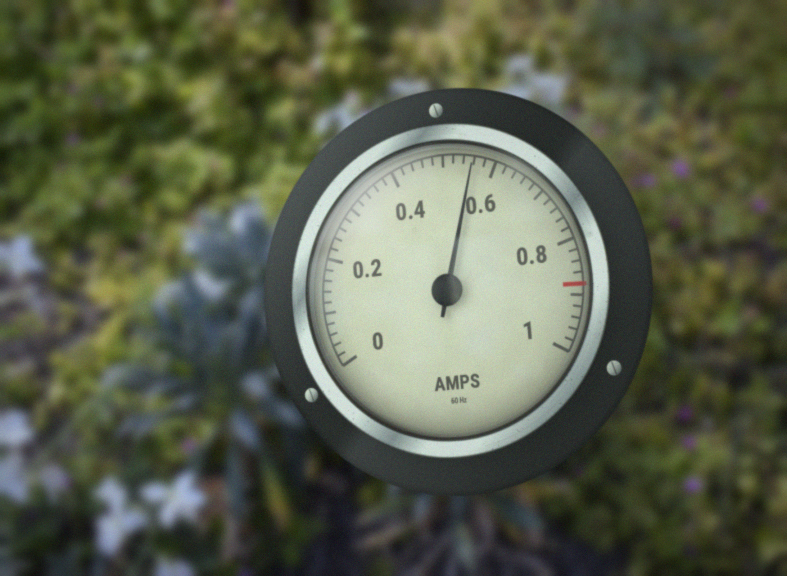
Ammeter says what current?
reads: 0.56 A
